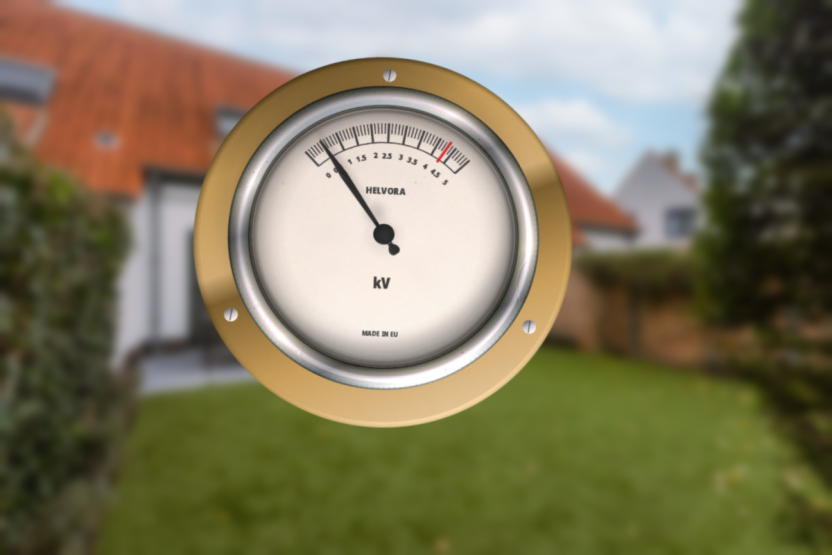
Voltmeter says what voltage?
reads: 0.5 kV
